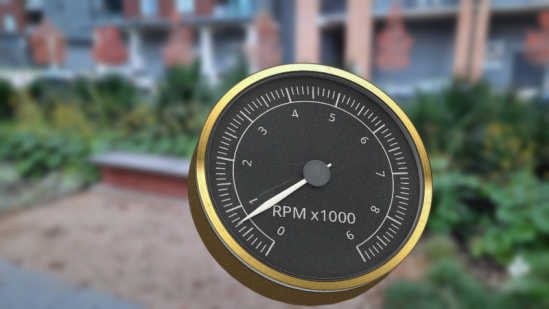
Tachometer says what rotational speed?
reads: 700 rpm
